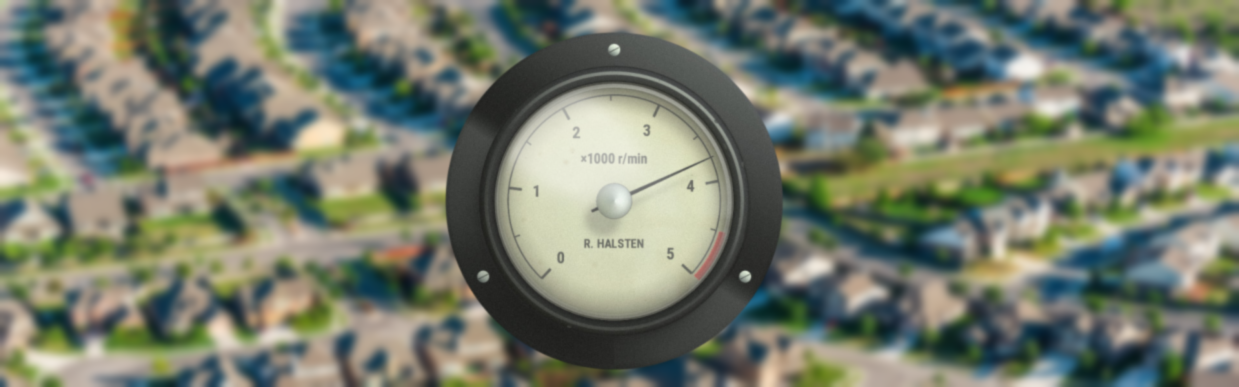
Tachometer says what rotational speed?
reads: 3750 rpm
